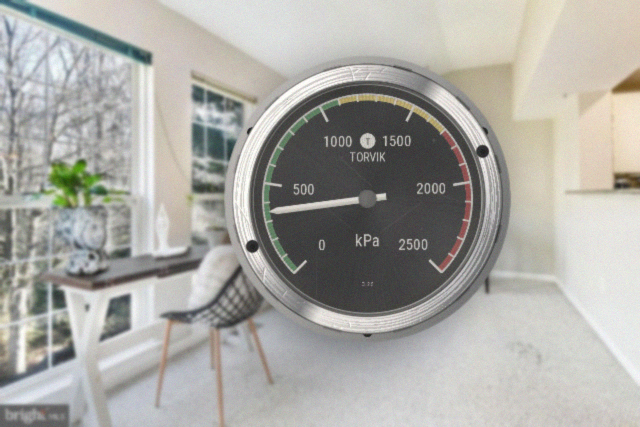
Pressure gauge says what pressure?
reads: 350 kPa
